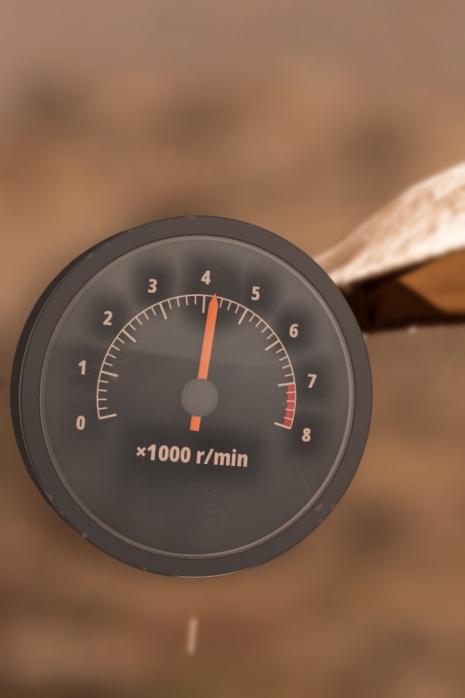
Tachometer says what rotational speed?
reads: 4200 rpm
